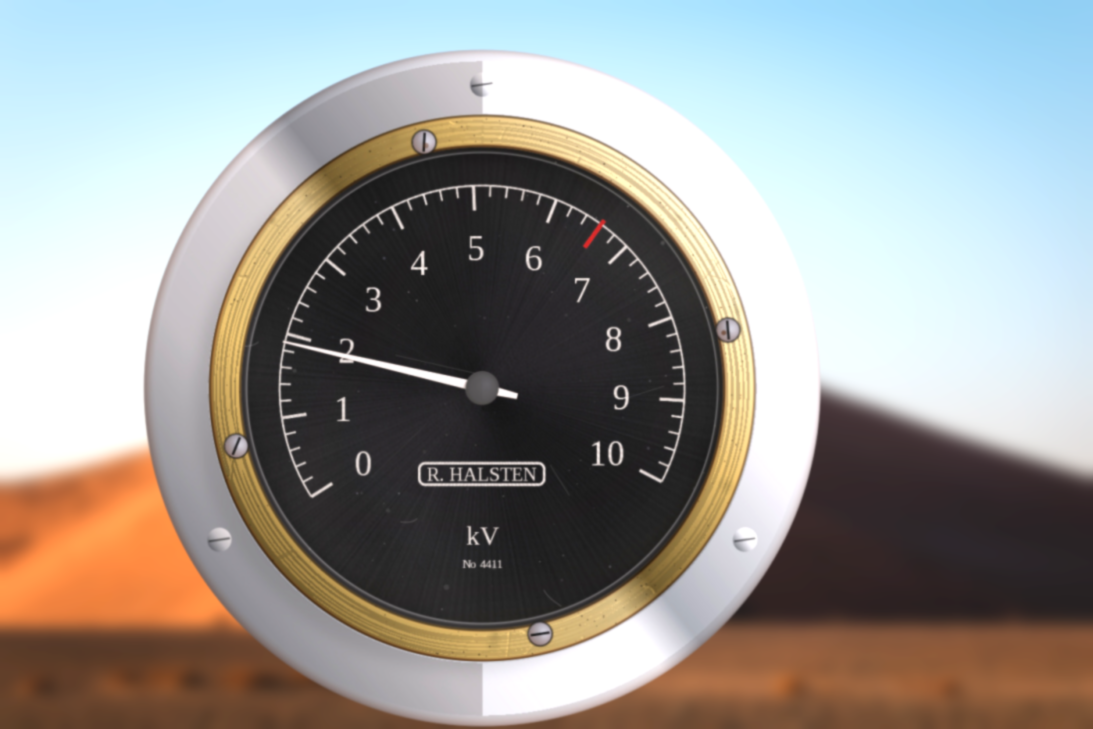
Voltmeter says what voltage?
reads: 1.9 kV
